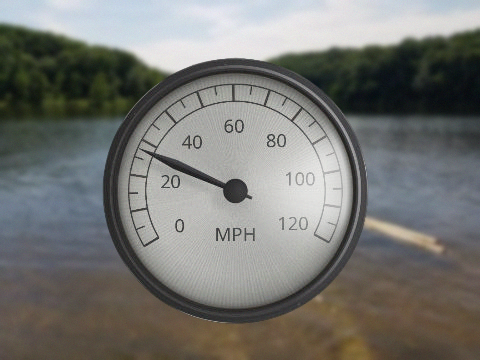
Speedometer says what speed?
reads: 27.5 mph
